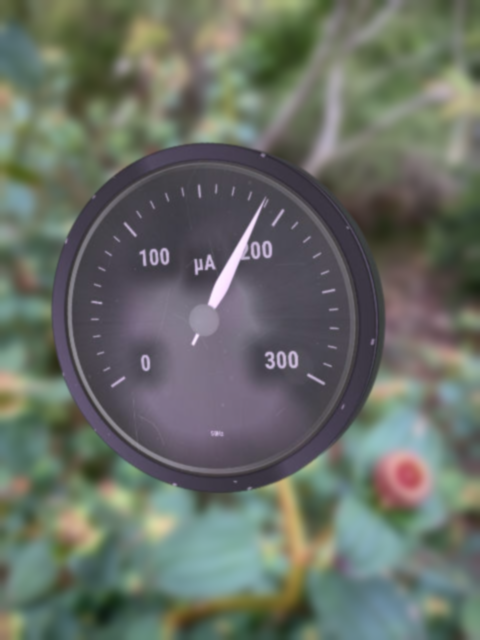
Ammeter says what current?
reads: 190 µA
